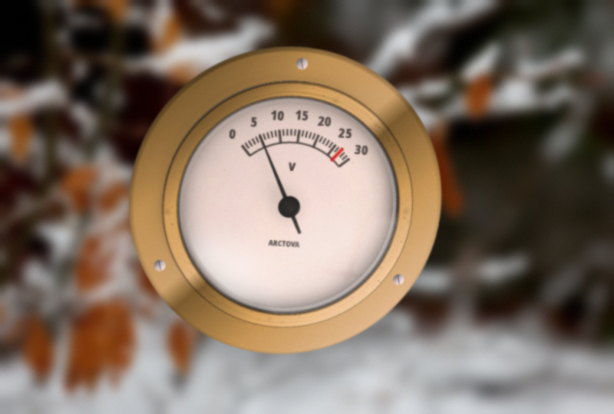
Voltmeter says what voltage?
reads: 5 V
